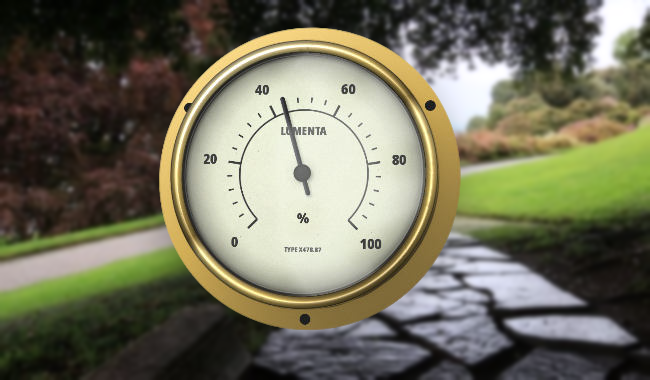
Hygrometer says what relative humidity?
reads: 44 %
